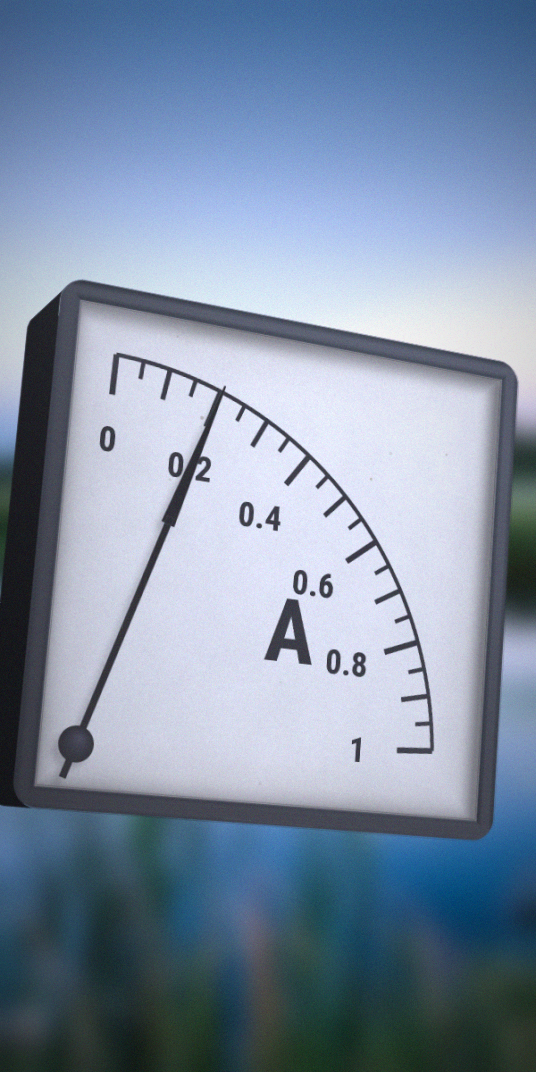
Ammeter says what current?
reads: 0.2 A
